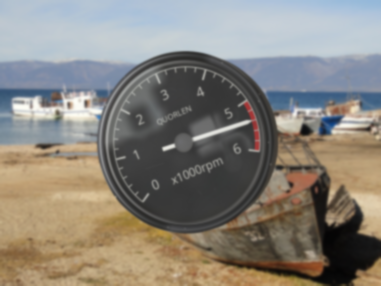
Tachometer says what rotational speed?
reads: 5400 rpm
